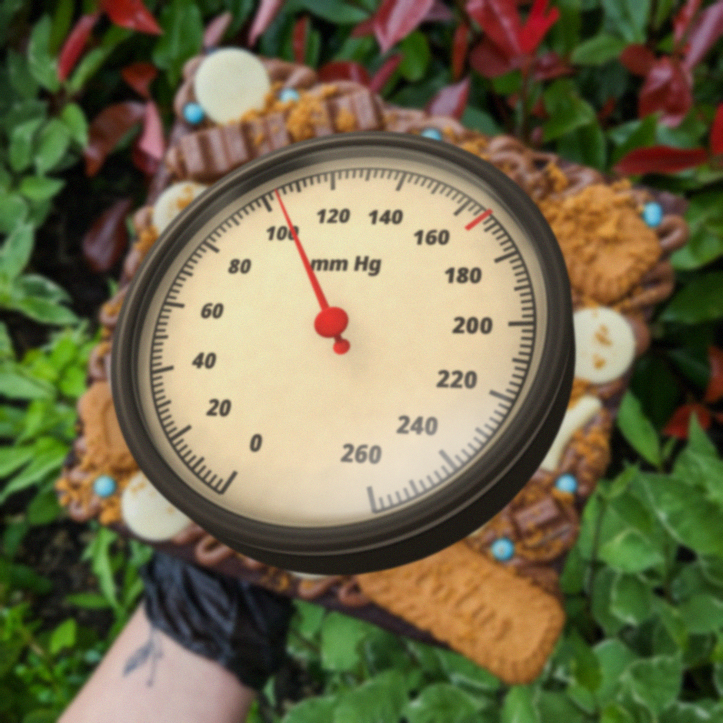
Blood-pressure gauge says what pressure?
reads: 104 mmHg
